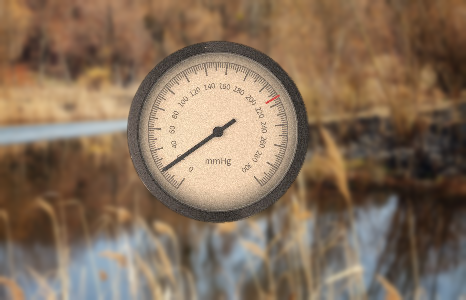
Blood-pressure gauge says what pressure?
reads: 20 mmHg
